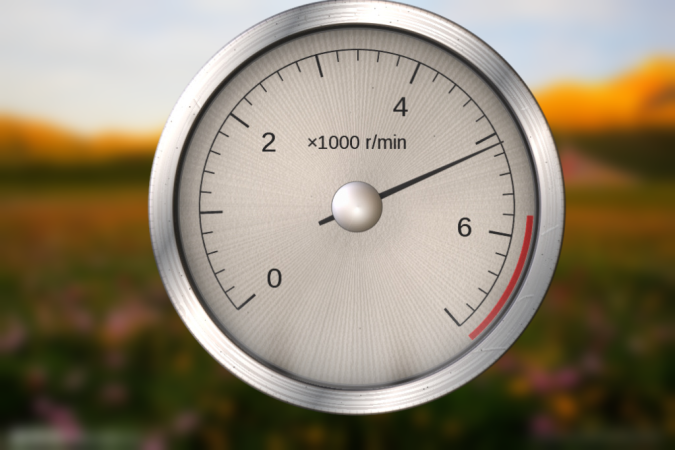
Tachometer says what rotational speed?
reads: 5100 rpm
